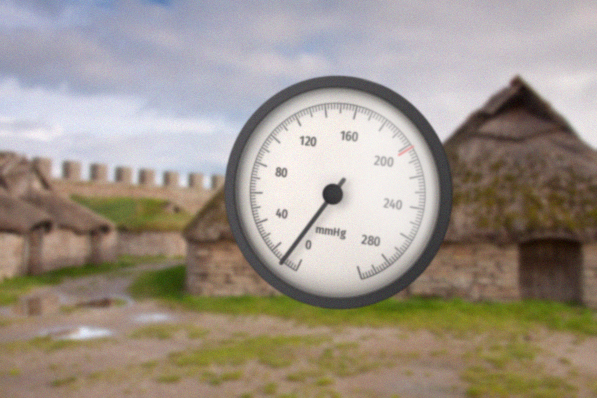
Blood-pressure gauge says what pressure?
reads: 10 mmHg
